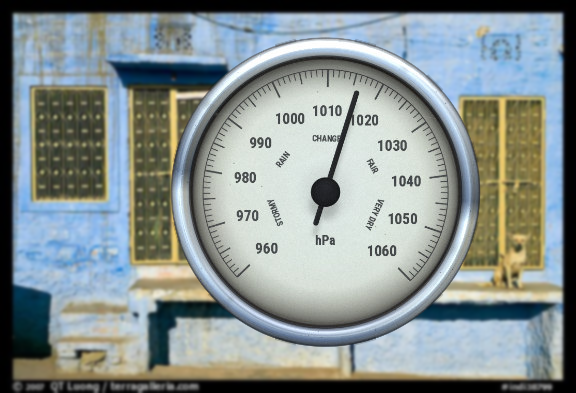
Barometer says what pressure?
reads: 1016 hPa
